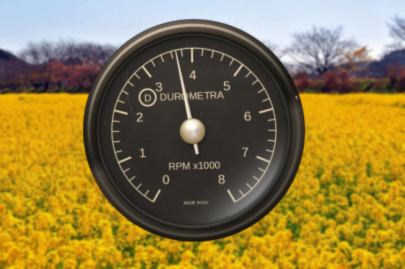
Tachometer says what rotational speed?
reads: 3700 rpm
